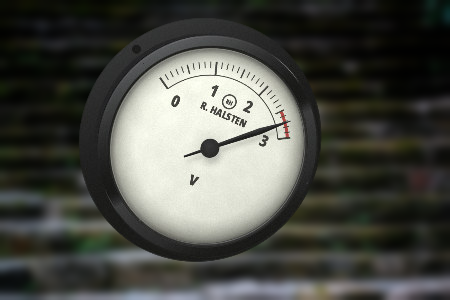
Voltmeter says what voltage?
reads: 2.7 V
